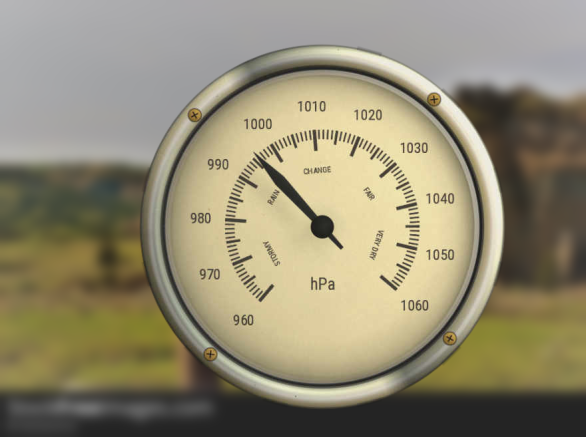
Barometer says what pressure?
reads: 996 hPa
